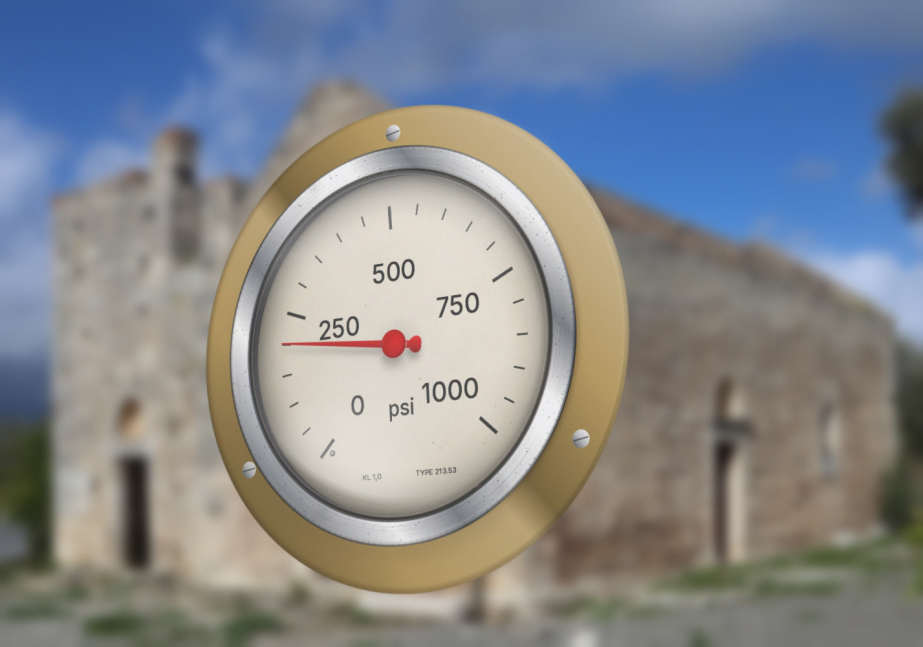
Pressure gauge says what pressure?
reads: 200 psi
